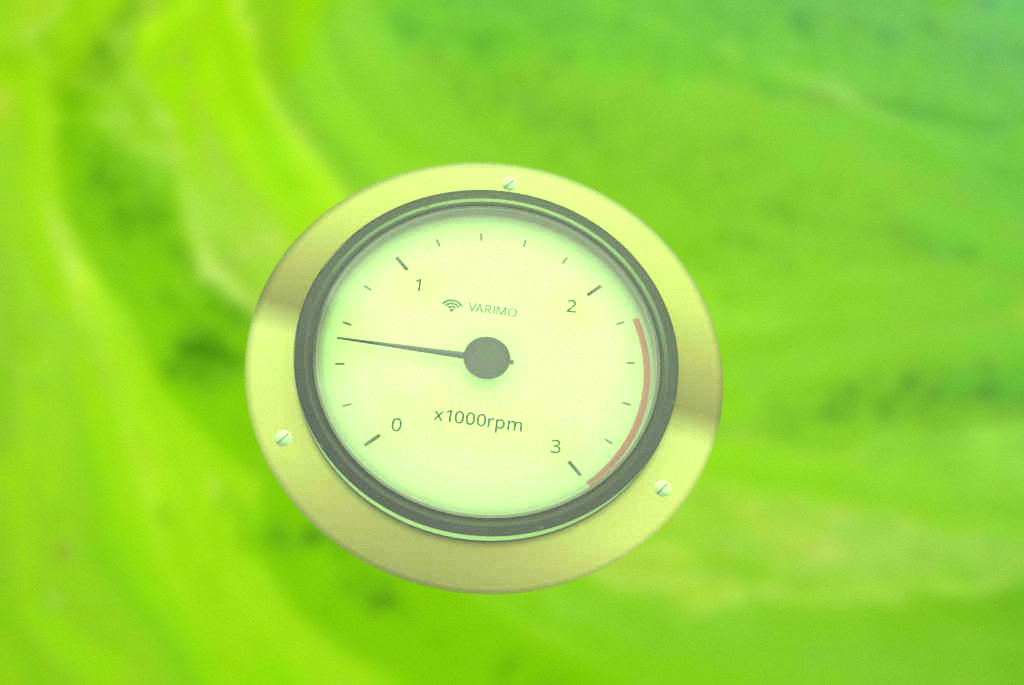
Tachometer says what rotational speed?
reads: 500 rpm
